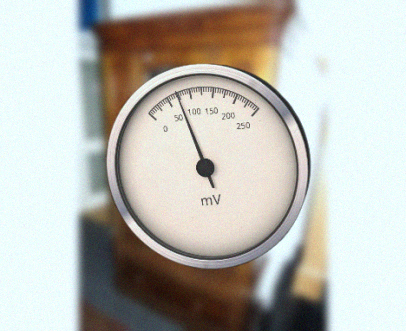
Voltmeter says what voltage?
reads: 75 mV
